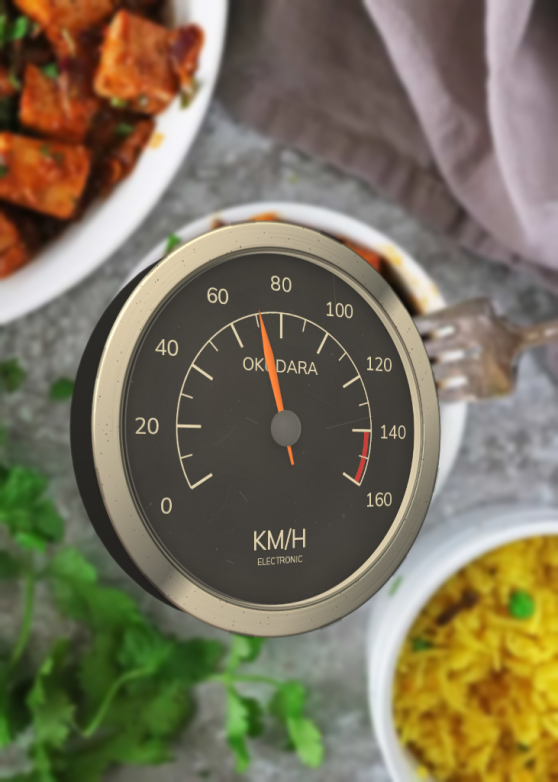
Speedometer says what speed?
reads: 70 km/h
